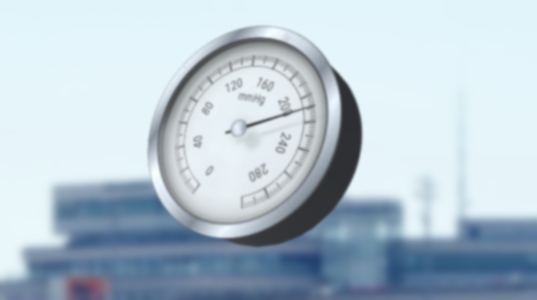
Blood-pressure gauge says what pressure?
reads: 210 mmHg
